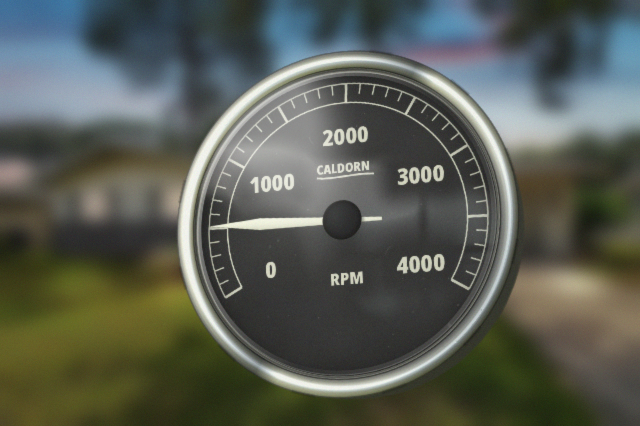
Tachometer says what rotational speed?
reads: 500 rpm
